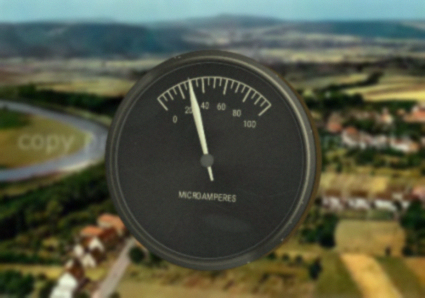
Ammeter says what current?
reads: 30 µA
